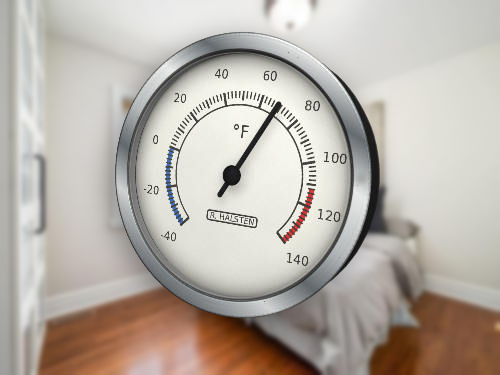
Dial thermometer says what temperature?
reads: 70 °F
